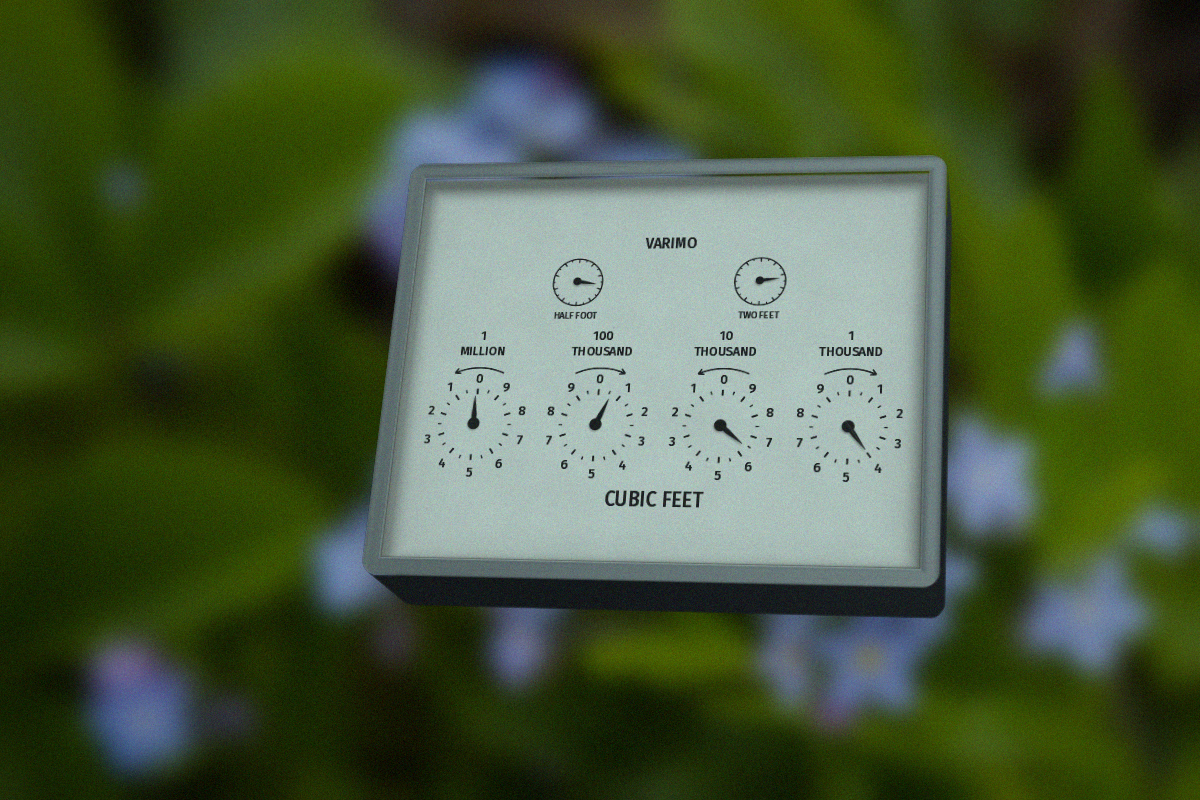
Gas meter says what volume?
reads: 6400 ft³
